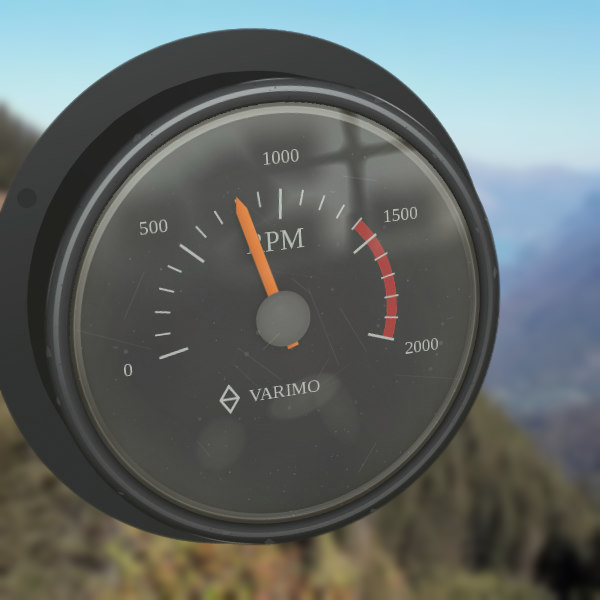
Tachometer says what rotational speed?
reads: 800 rpm
